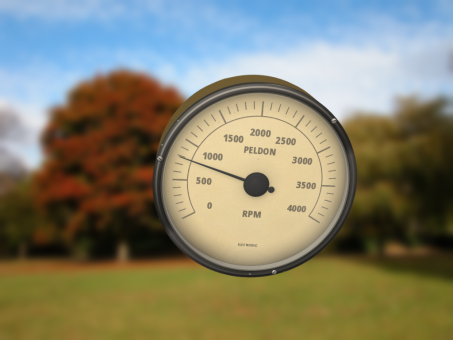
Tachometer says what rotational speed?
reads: 800 rpm
